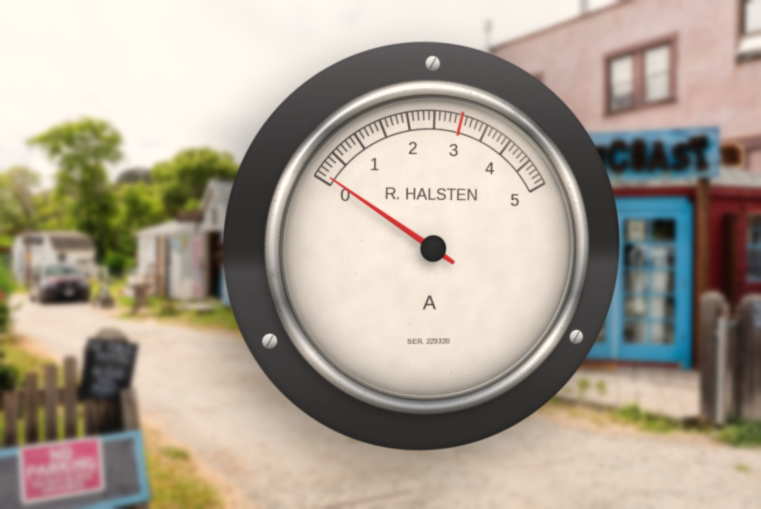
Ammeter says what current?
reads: 0.1 A
